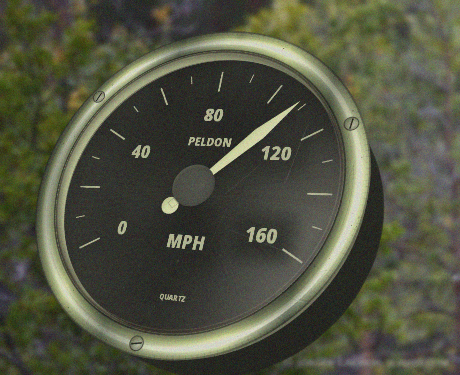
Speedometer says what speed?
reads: 110 mph
